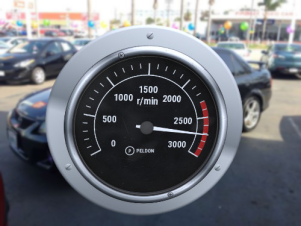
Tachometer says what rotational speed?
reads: 2700 rpm
